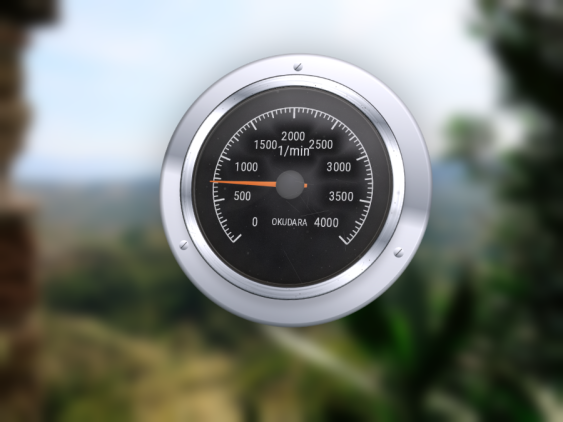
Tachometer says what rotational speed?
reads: 700 rpm
